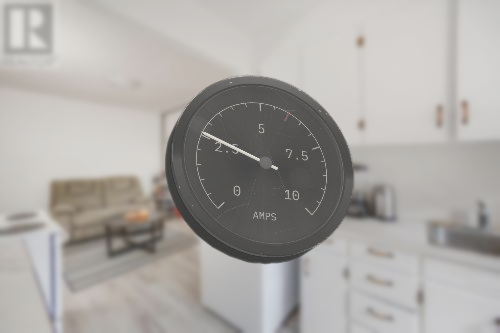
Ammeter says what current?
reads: 2.5 A
